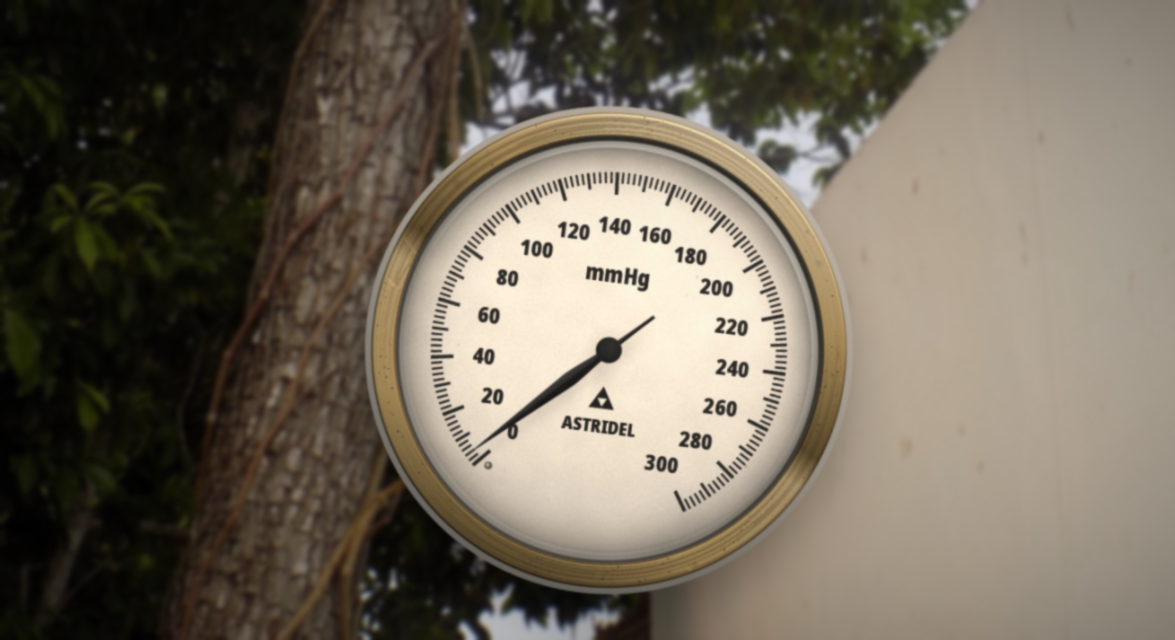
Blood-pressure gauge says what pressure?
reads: 4 mmHg
